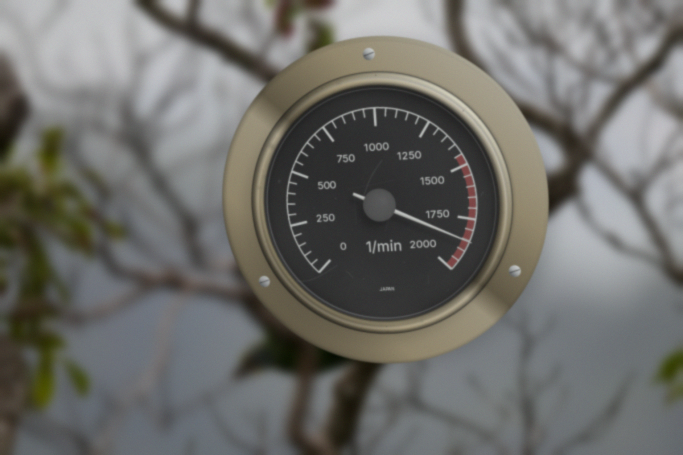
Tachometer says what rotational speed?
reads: 1850 rpm
